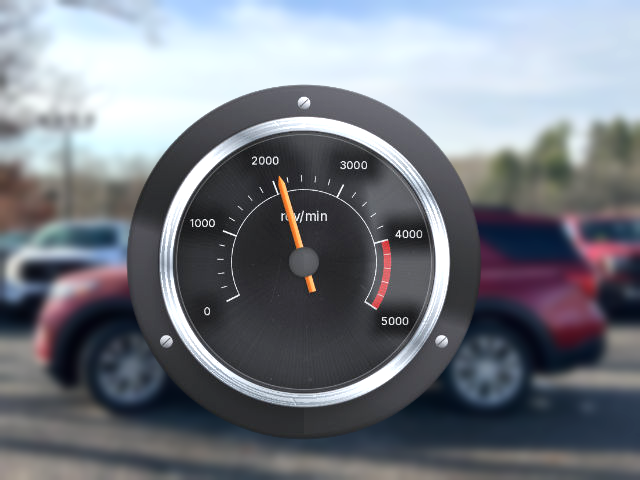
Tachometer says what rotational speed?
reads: 2100 rpm
